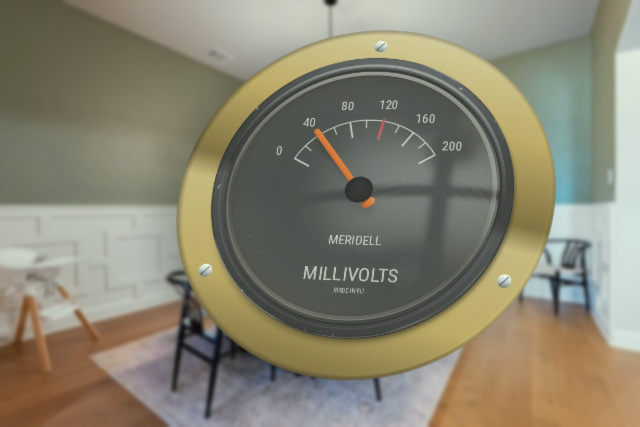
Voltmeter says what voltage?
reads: 40 mV
